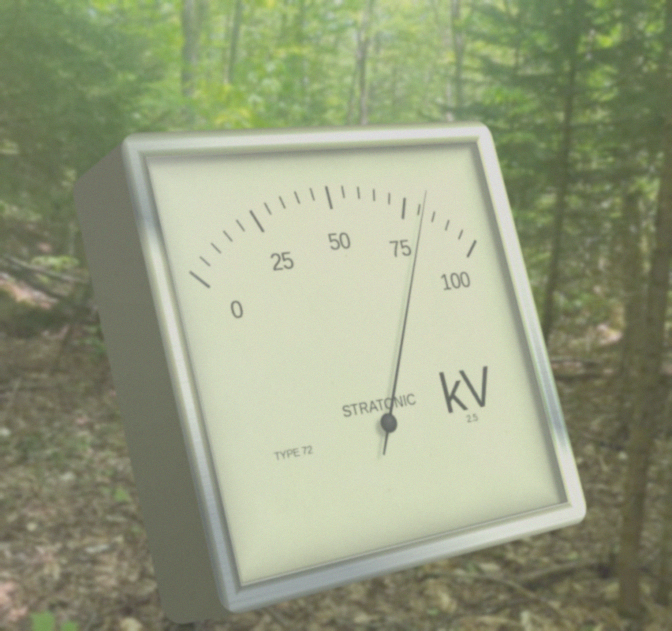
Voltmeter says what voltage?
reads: 80 kV
